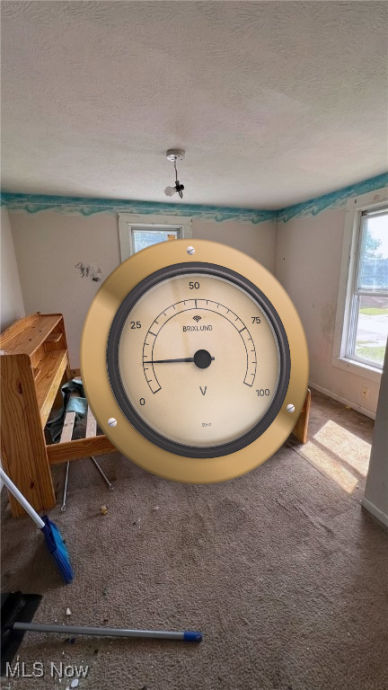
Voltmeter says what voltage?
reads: 12.5 V
